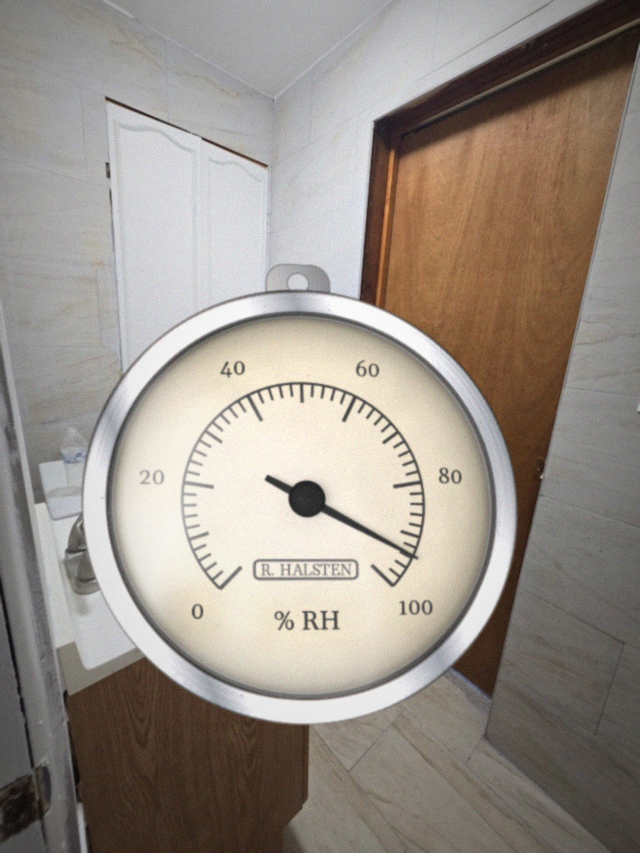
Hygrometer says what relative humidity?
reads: 94 %
